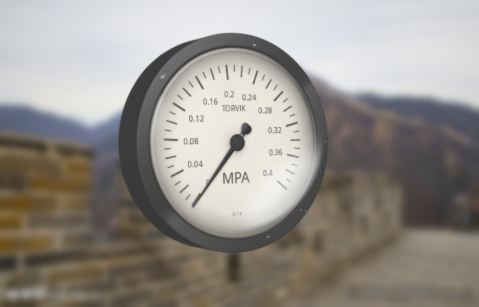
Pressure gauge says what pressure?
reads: 0 MPa
